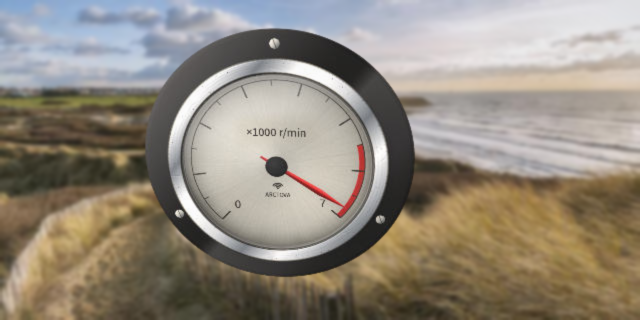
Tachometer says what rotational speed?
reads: 6750 rpm
